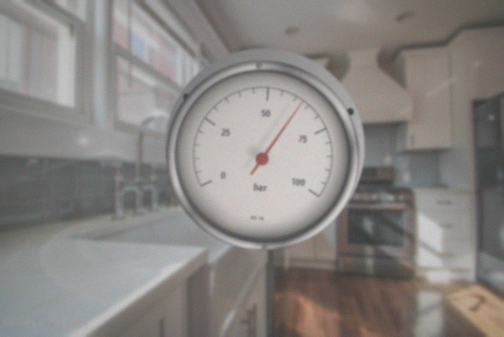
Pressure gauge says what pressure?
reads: 62.5 bar
